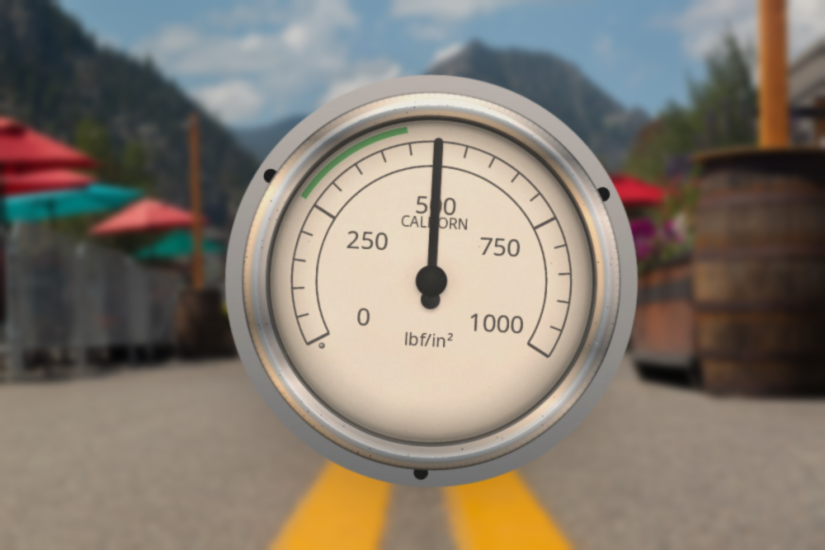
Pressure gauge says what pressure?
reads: 500 psi
